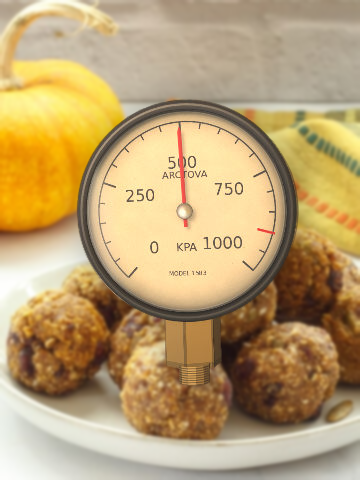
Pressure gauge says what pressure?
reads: 500 kPa
